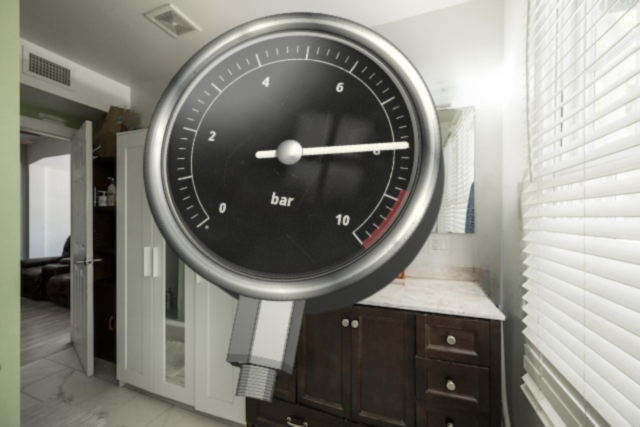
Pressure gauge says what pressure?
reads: 8 bar
